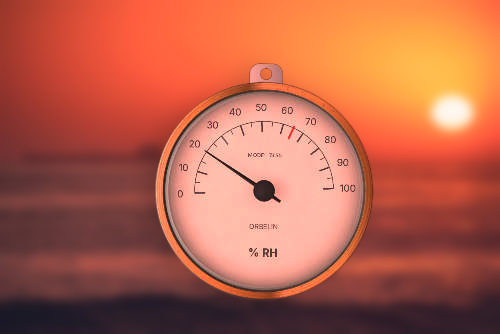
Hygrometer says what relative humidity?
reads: 20 %
